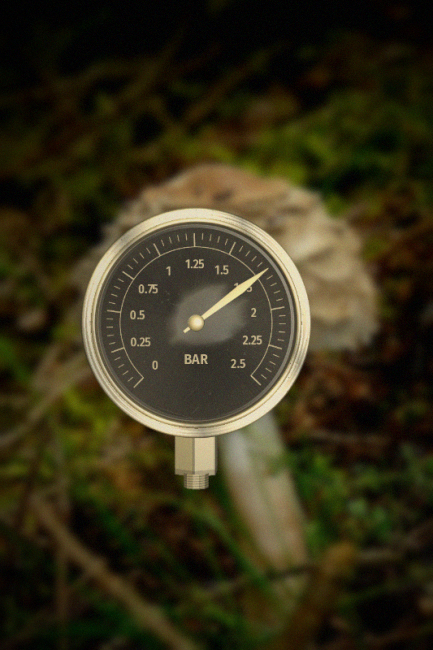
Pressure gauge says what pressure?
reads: 1.75 bar
